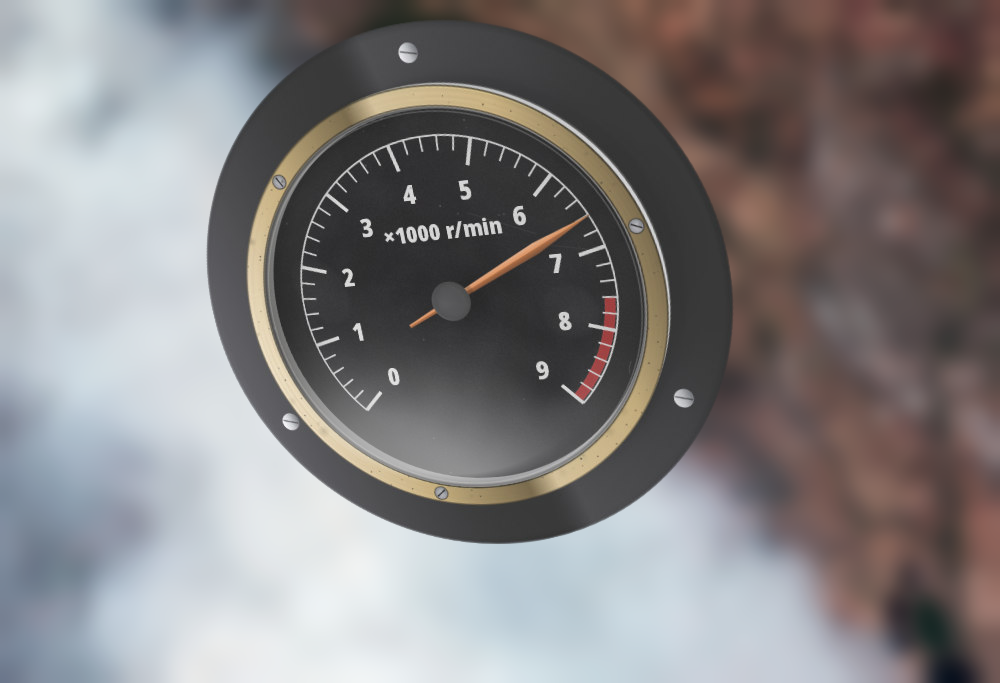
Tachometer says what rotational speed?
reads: 6600 rpm
